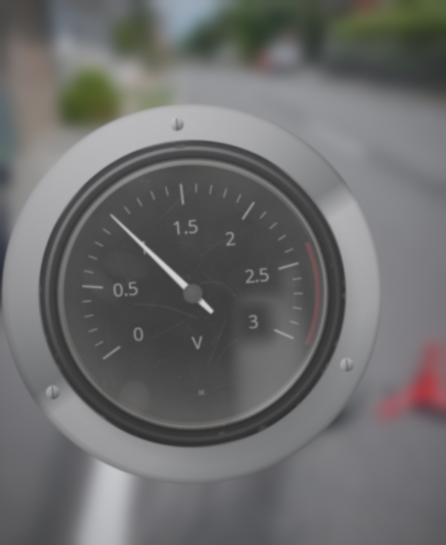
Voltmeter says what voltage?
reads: 1 V
